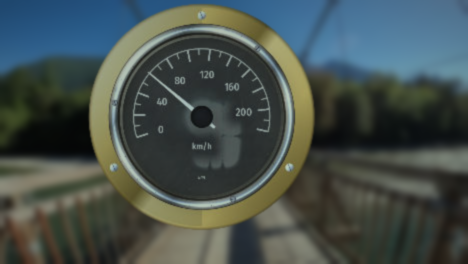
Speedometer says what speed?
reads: 60 km/h
